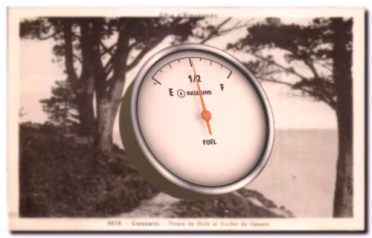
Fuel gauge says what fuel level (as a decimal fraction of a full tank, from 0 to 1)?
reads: 0.5
